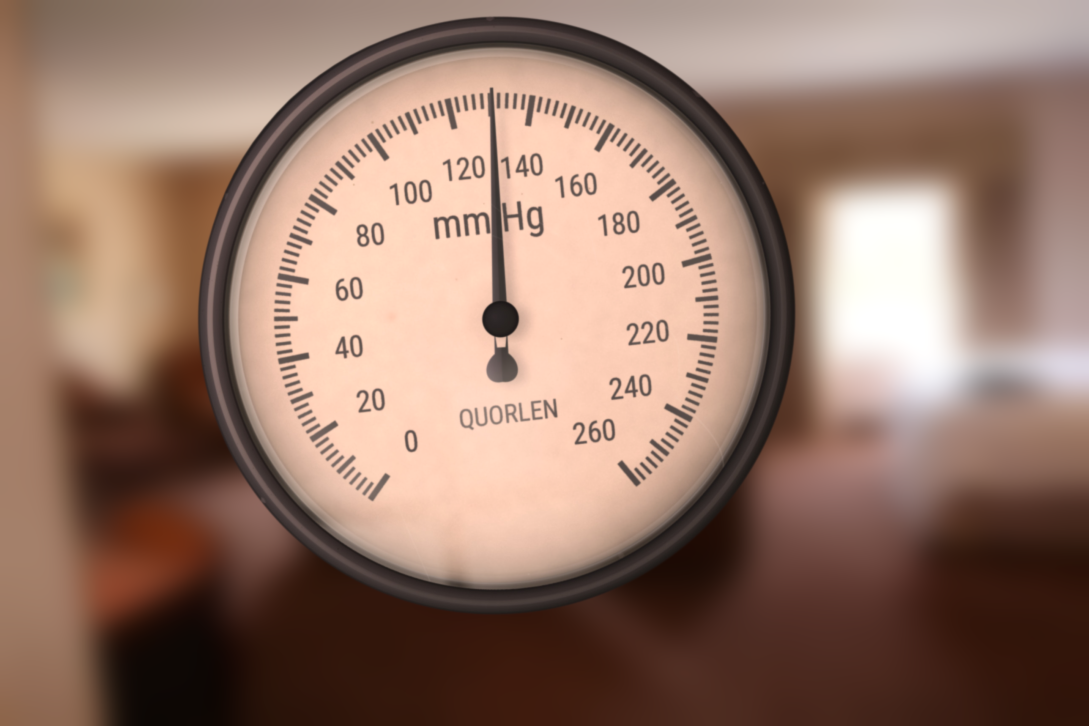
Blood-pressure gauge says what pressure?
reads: 130 mmHg
